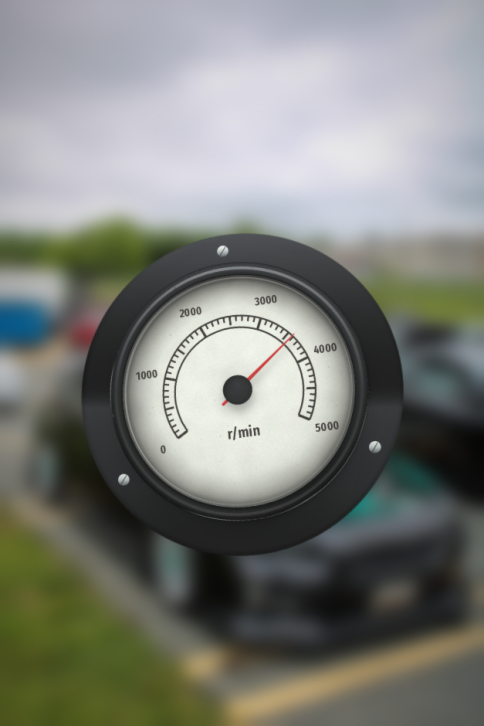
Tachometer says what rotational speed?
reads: 3600 rpm
